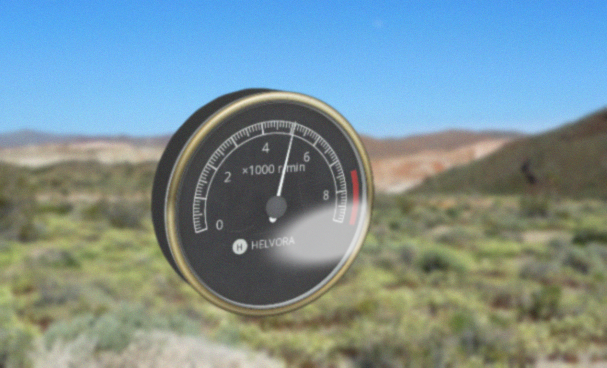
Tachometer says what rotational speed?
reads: 5000 rpm
